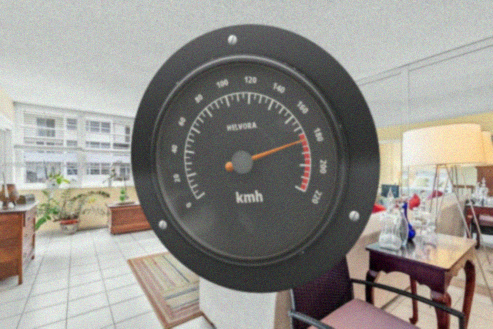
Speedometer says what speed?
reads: 180 km/h
